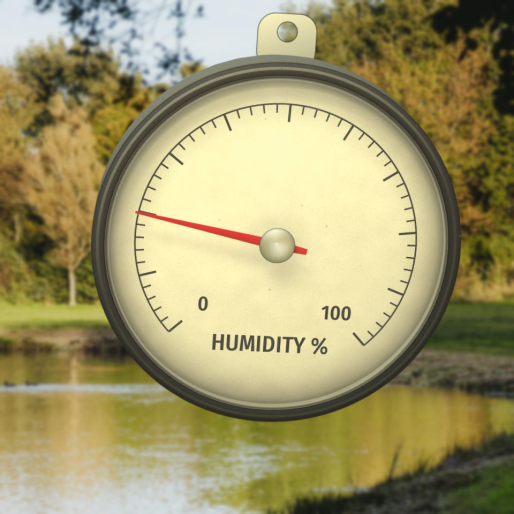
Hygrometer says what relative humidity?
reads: 20 %
